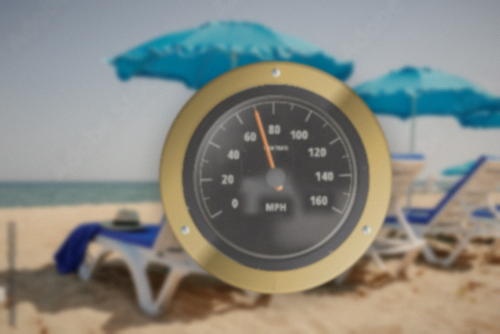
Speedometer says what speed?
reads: 70 mph
